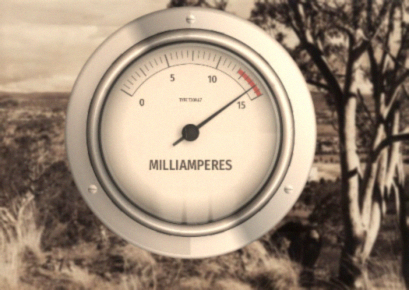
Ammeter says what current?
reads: 14 mA
